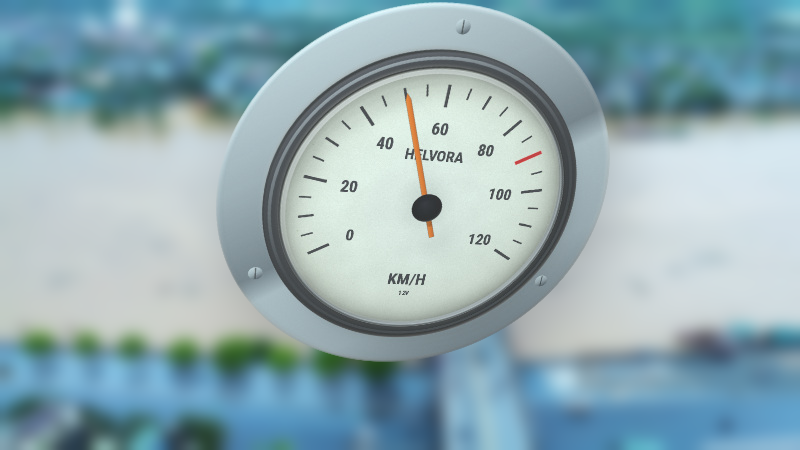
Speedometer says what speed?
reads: 50 km/h
